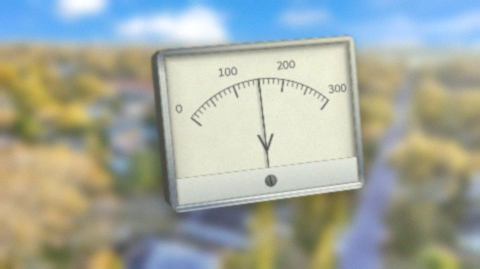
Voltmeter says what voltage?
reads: 150 V
